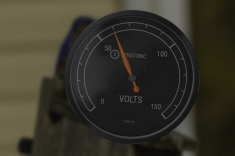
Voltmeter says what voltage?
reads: 60 V
